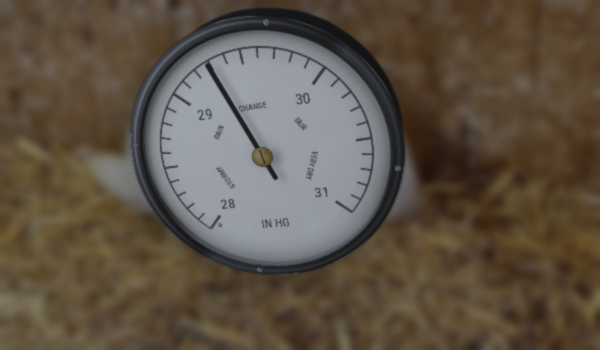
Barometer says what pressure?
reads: 29.3 inHg
